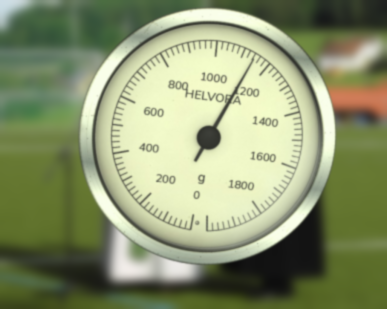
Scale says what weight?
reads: 1140 g
